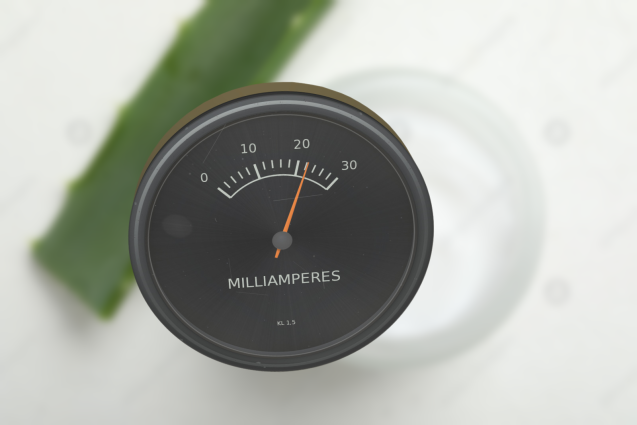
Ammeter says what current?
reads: 22 mA
